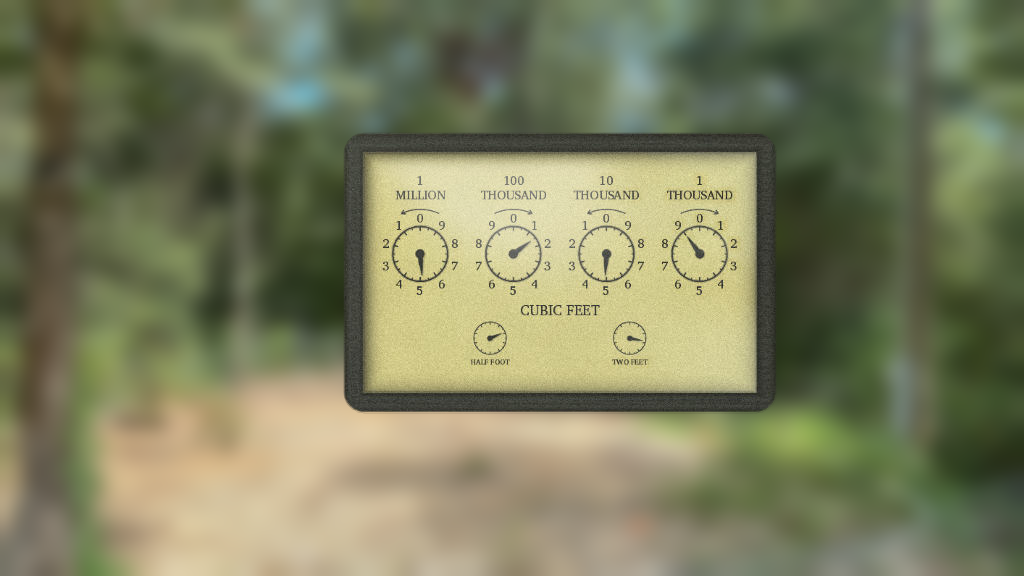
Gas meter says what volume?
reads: 514900 ft³
